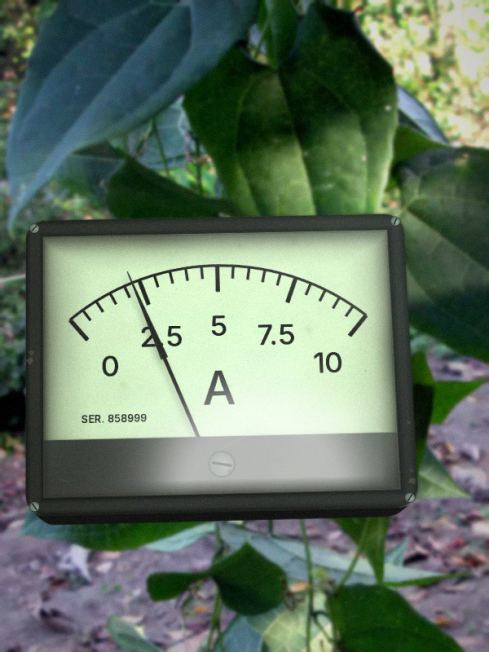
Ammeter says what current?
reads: 2.25 A
